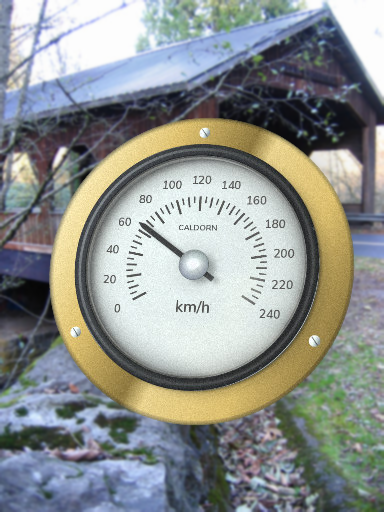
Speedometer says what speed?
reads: 65 km/h
